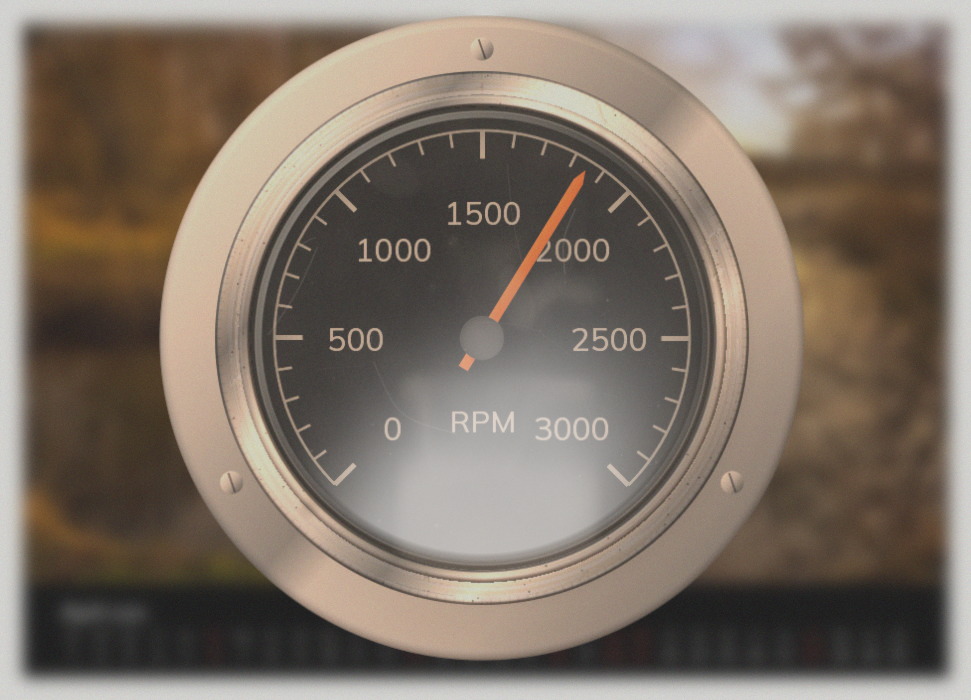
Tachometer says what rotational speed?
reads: 1850 rpm
